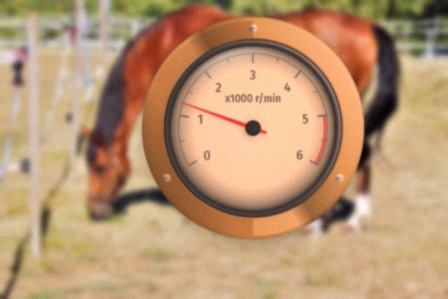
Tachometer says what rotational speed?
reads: 1250 rpm
